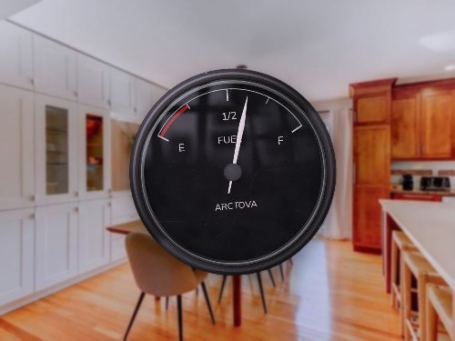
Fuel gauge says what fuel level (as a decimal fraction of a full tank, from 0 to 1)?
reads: 0.625
